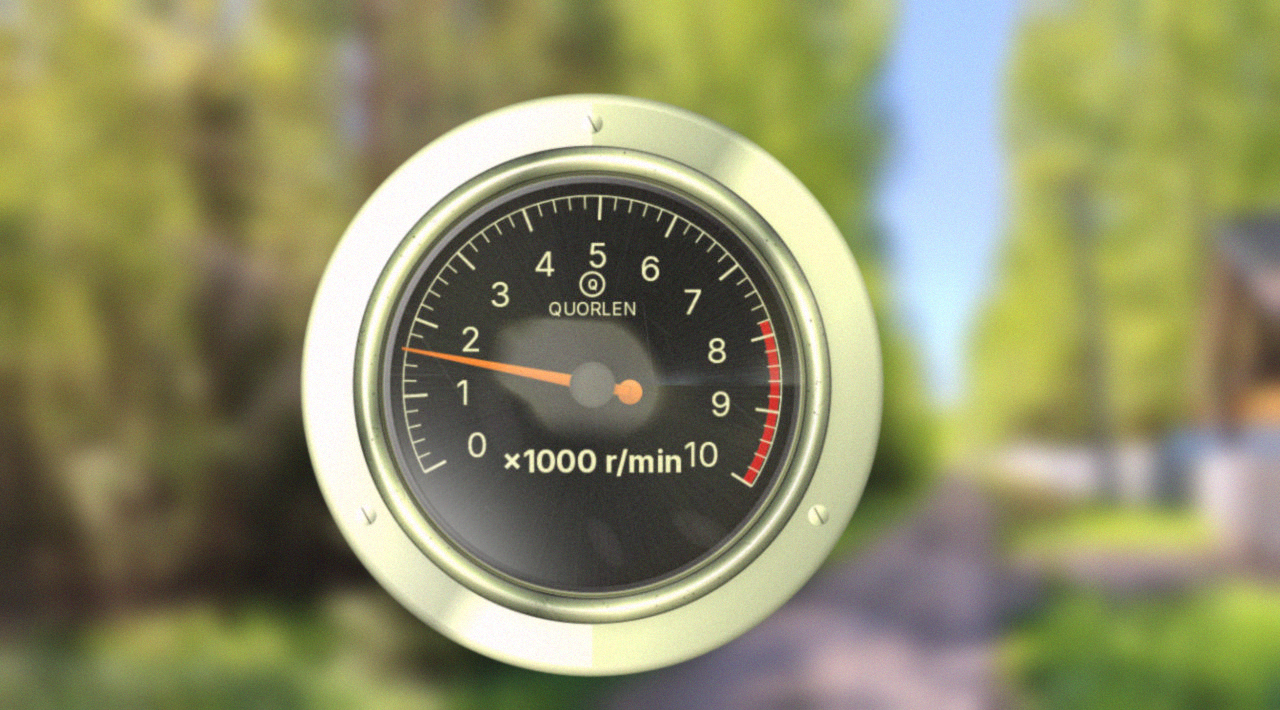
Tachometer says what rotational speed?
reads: 1600 rpm
